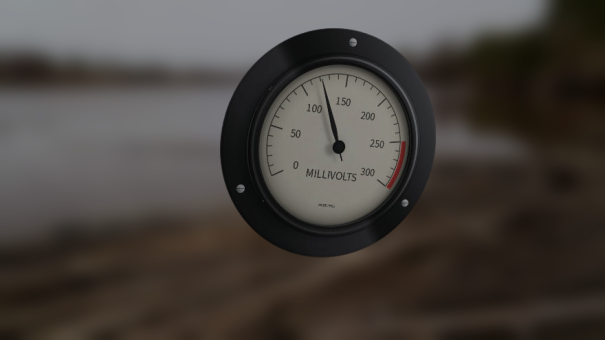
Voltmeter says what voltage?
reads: 120 mV
